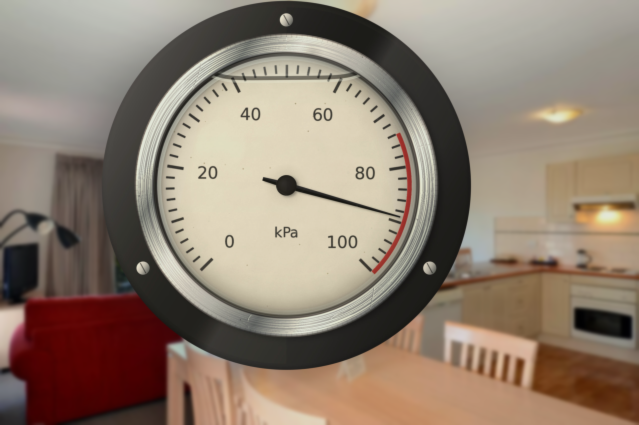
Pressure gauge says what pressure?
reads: 89 kPa
